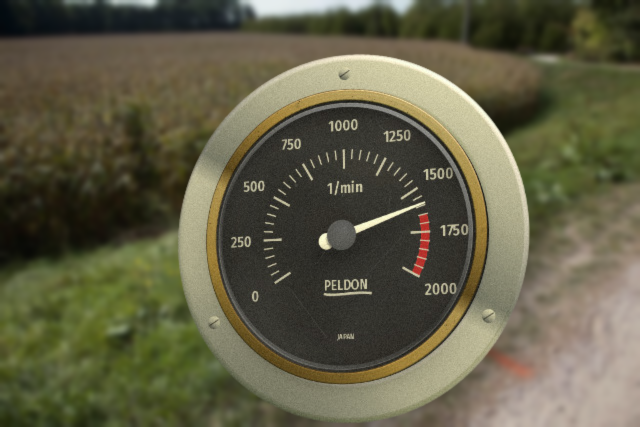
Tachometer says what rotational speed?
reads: 1600 rpm
